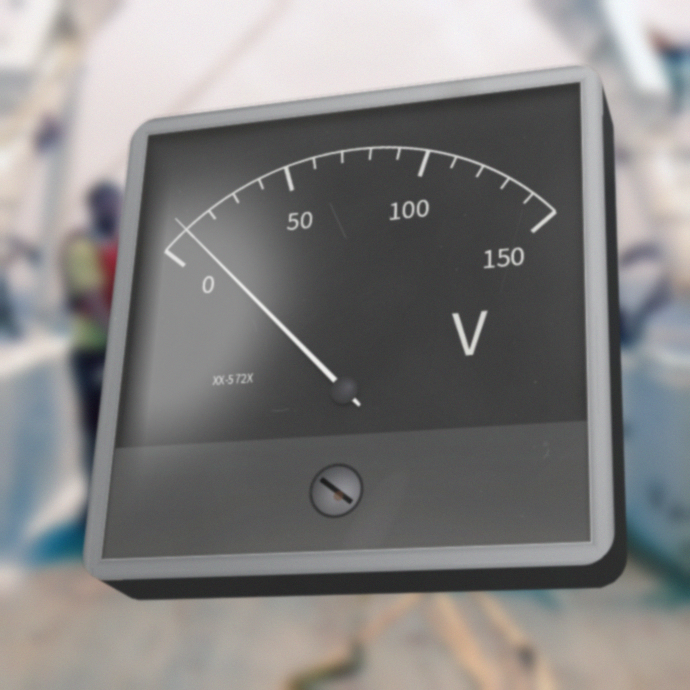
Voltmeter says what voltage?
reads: 10 V
